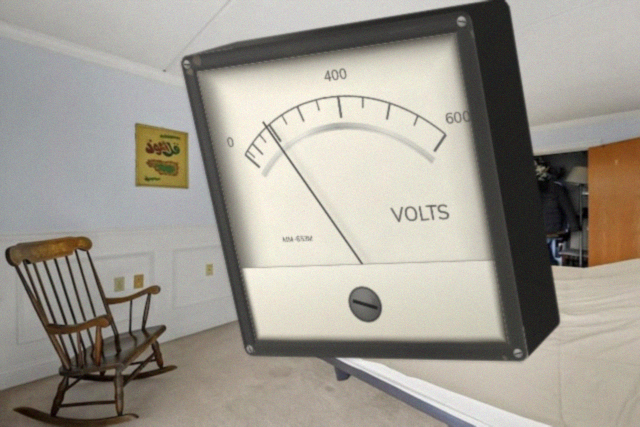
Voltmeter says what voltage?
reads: 200 V
